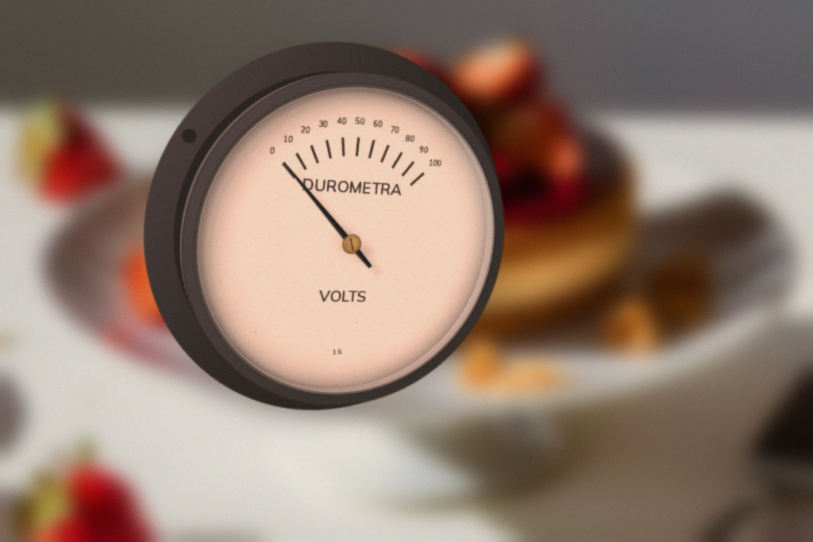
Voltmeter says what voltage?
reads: 0 V
